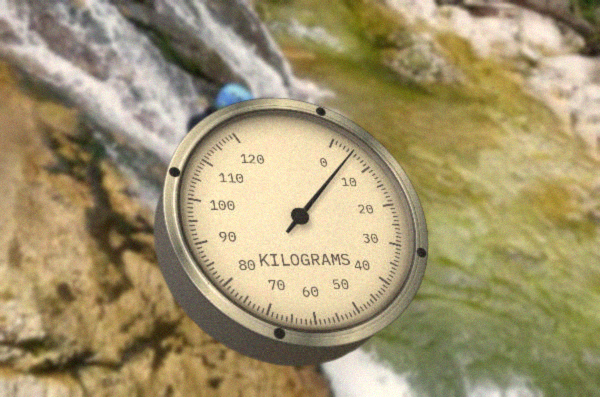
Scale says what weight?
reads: 5 kg
